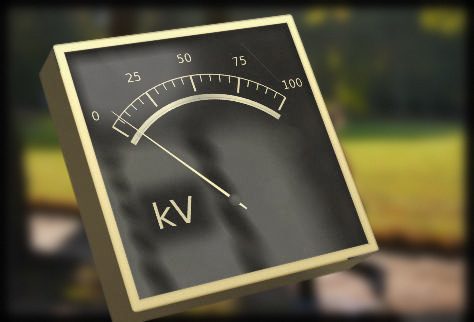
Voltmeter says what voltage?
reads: 5 kV
